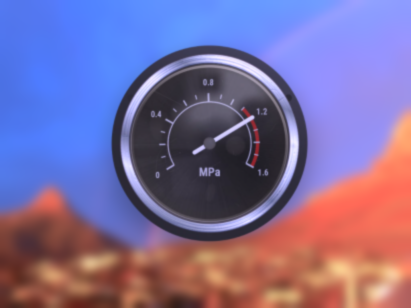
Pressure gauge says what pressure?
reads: 1.2 MPa
